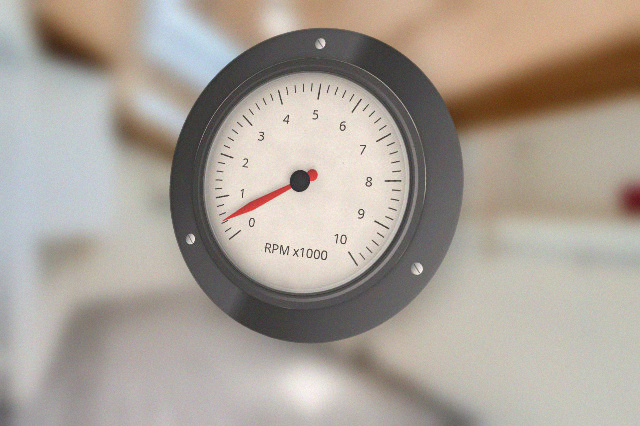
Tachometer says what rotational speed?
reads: 400 rpm
